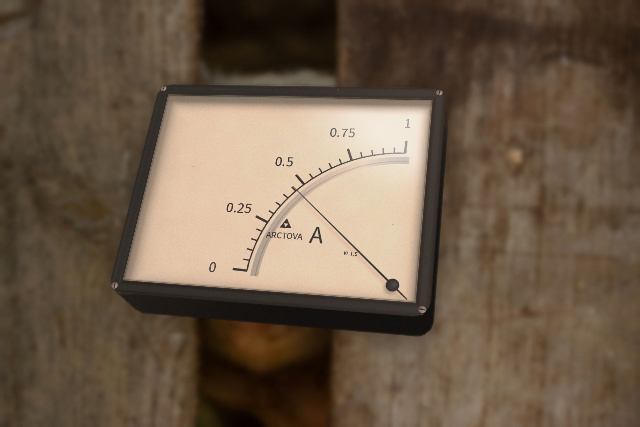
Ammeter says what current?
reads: 0.45 A
